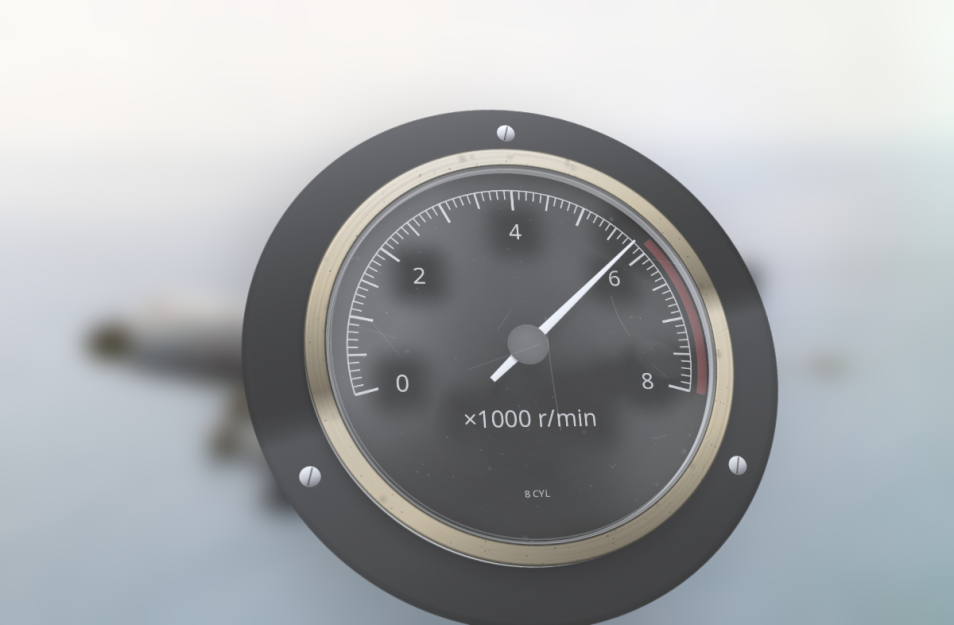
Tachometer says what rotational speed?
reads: 5800 rpm
